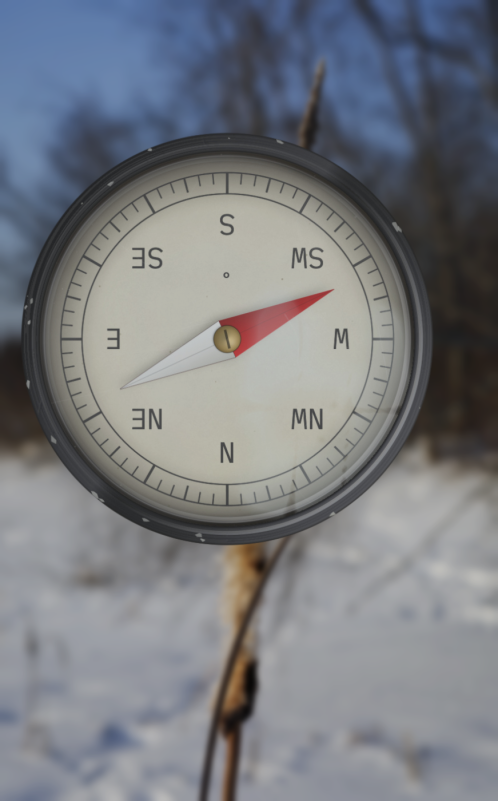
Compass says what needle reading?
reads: 245 °
